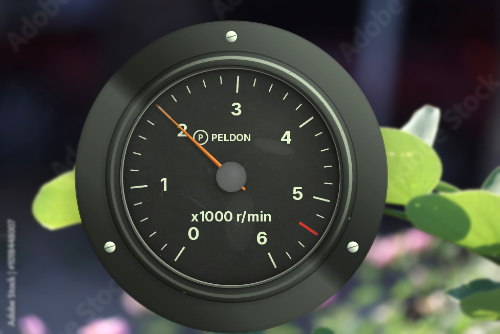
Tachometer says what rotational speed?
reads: 2000 rpm
